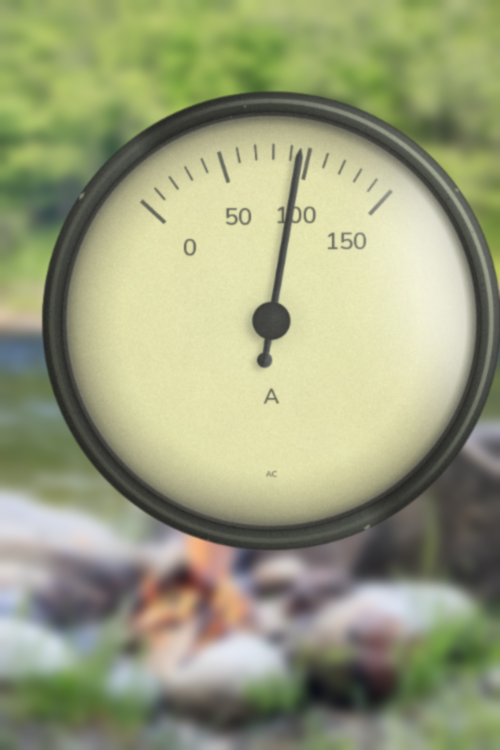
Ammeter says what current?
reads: 95 A
